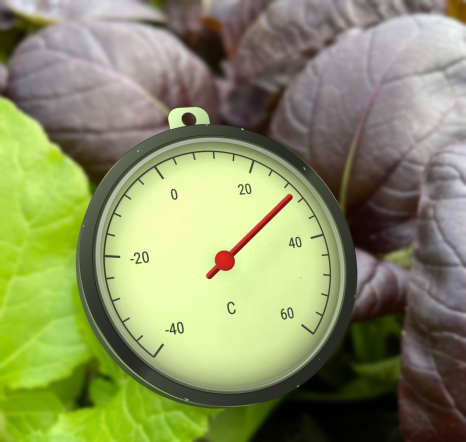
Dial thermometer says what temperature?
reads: 30 °C
